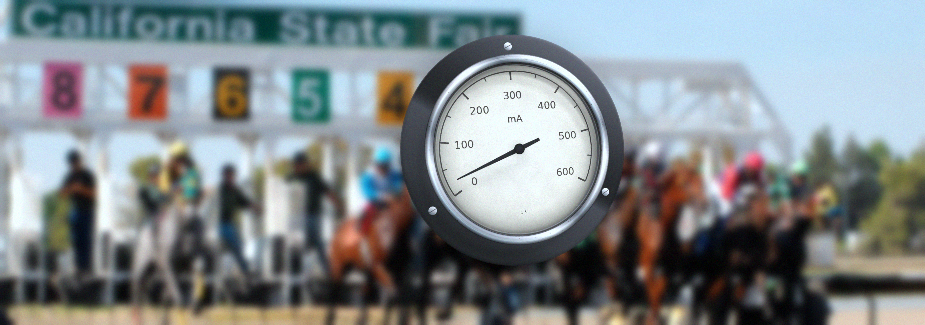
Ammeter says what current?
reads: 25 mA
